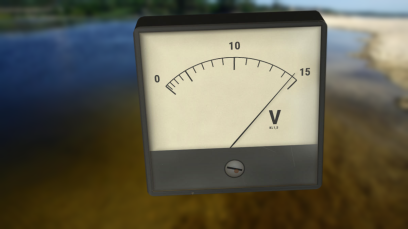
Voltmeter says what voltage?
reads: 14.5 V
